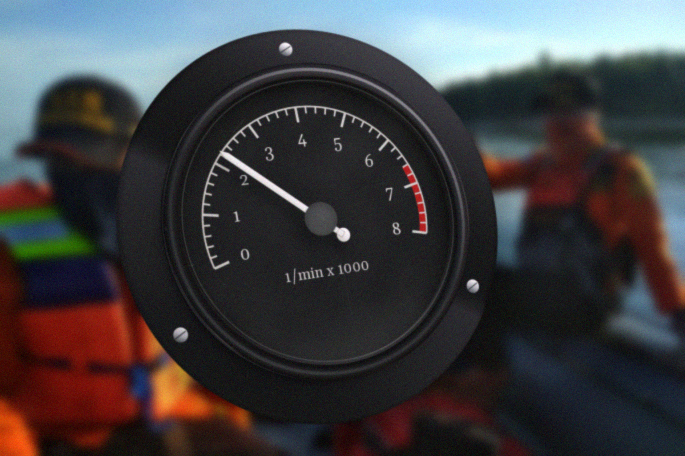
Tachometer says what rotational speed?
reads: 2200 rpm
